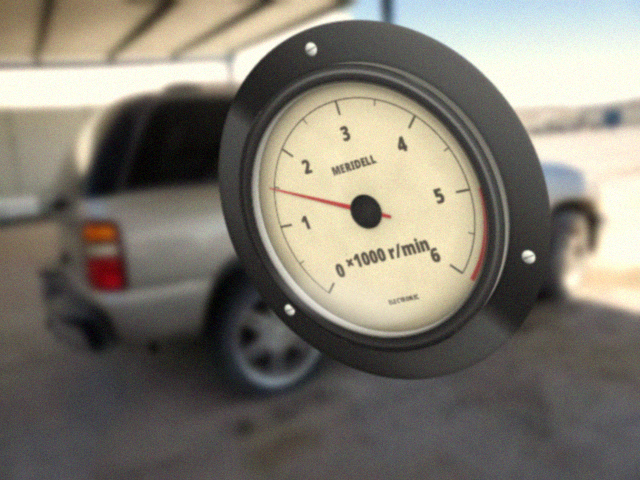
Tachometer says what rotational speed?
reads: 1500 rpm
